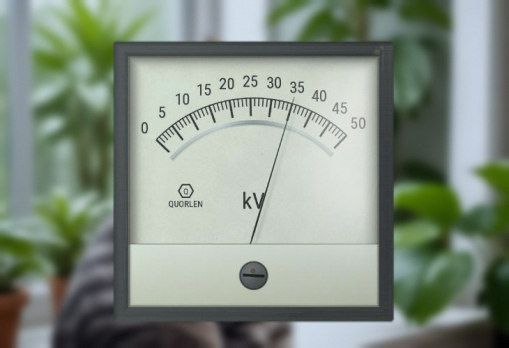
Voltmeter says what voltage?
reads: 35 kV
